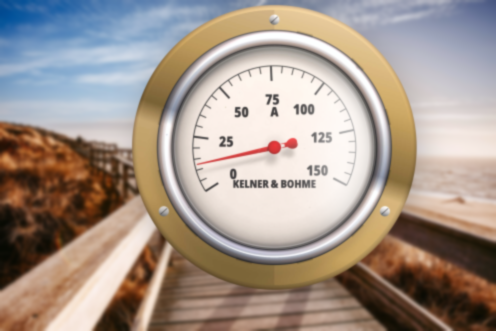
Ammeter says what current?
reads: 12.5 A
